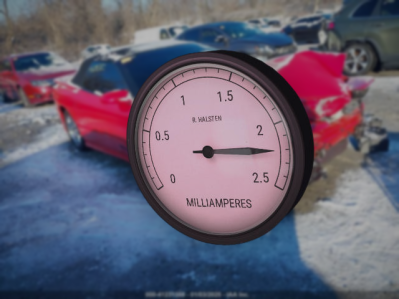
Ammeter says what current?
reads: 2.2 mA
